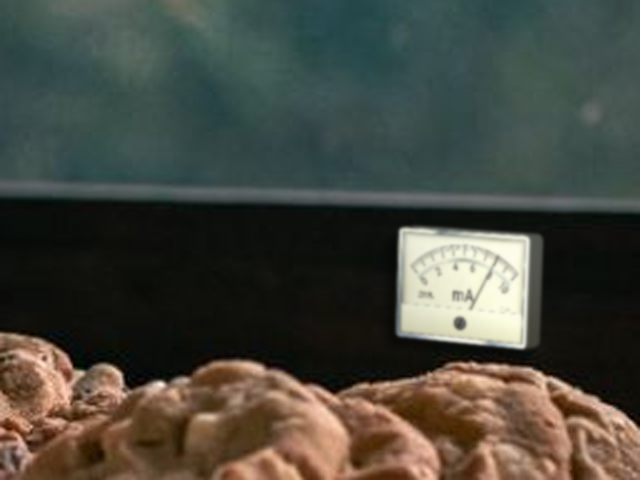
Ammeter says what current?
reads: 8 mA
